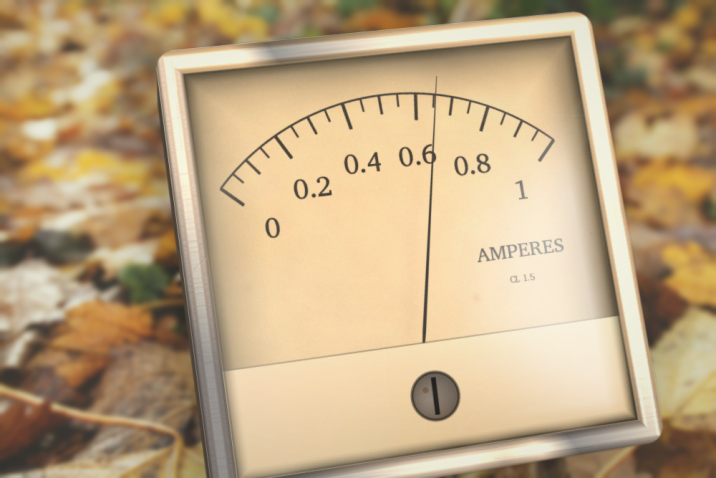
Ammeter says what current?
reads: 0.65 A
